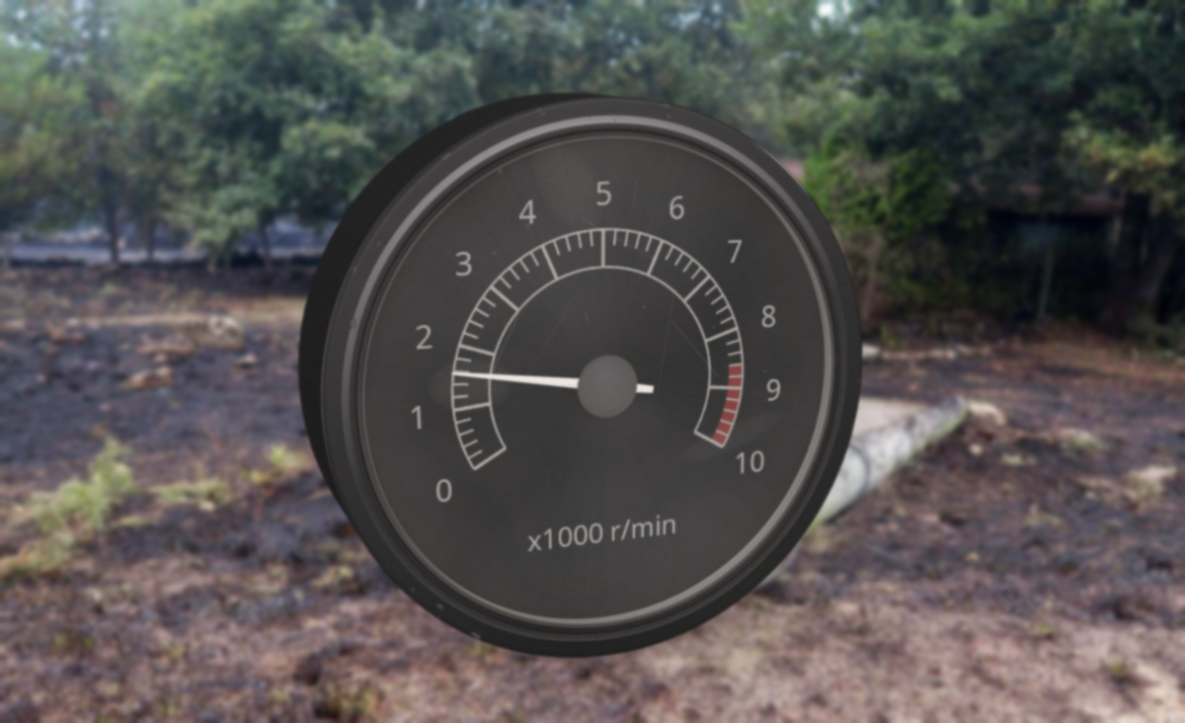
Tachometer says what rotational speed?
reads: 1600 rpm
